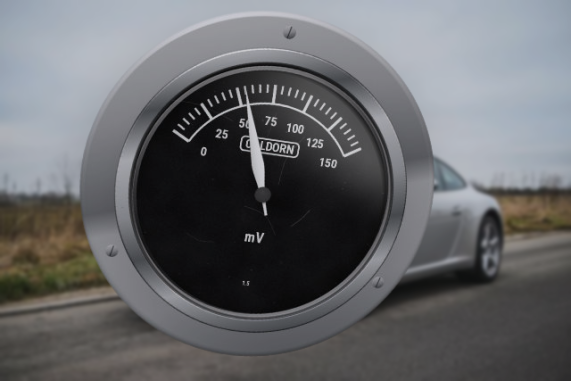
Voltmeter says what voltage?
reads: 55 mV
